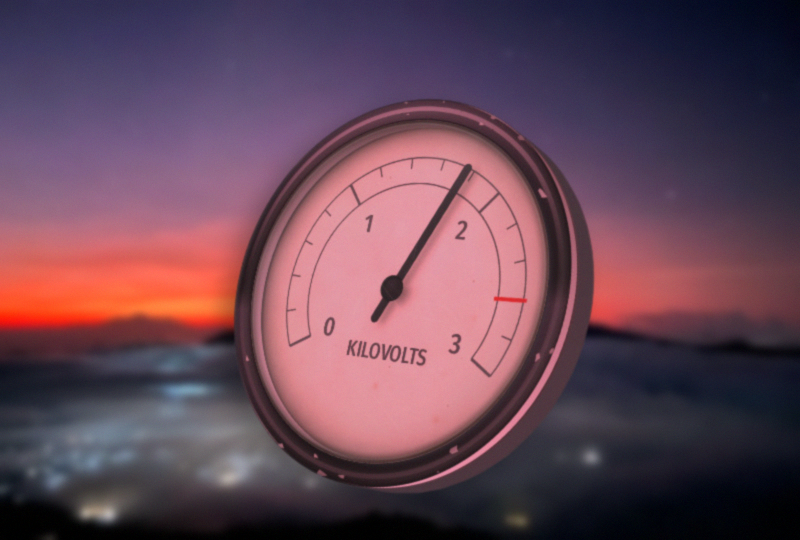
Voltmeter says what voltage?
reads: 1.8 kV
